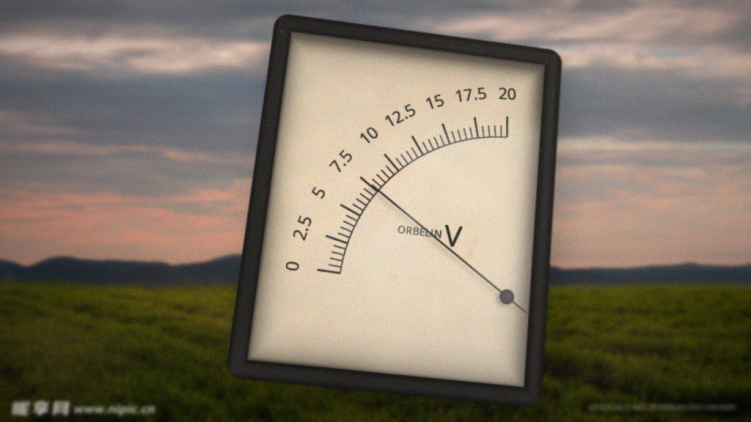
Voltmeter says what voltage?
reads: 7.5 V
